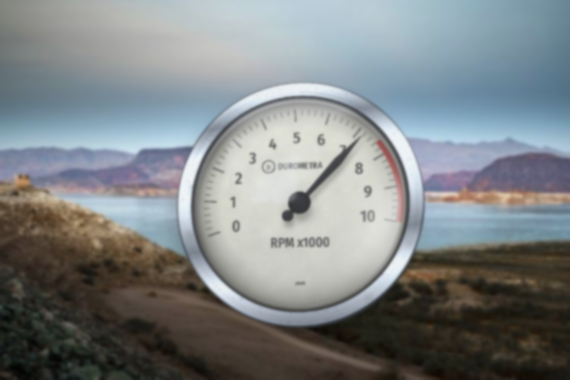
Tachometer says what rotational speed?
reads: 7200 rpm
